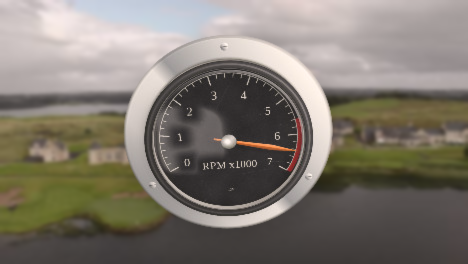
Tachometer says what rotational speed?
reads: 6400 rpm
